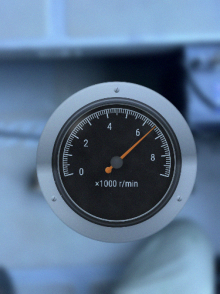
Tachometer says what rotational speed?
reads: 6500 rpm
